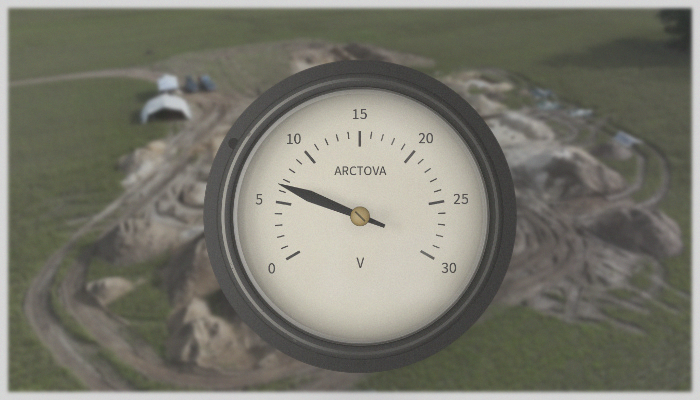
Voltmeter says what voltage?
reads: 6.5 V
